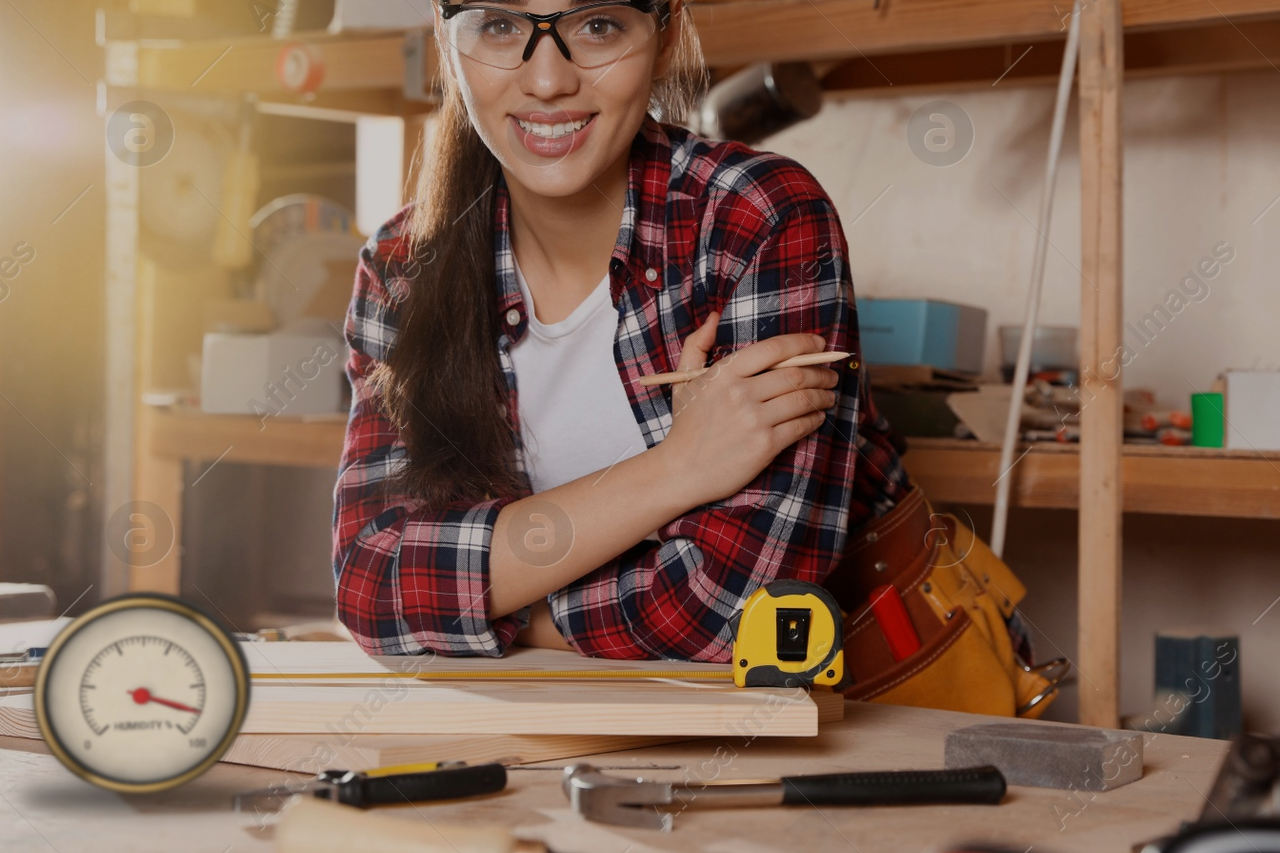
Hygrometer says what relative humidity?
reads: 90 %
